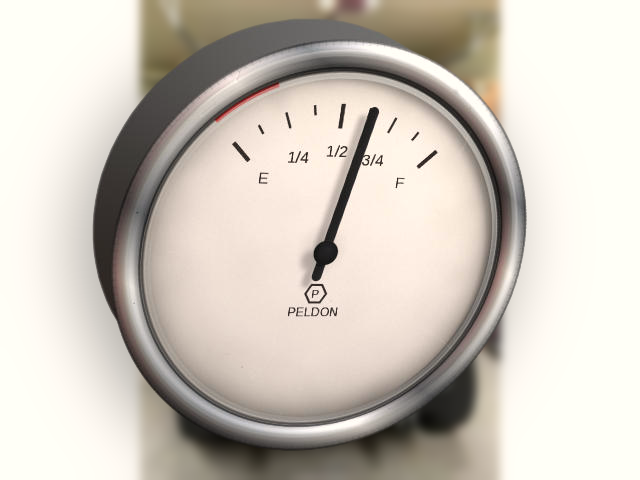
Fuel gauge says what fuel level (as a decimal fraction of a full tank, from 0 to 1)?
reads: 0.625
